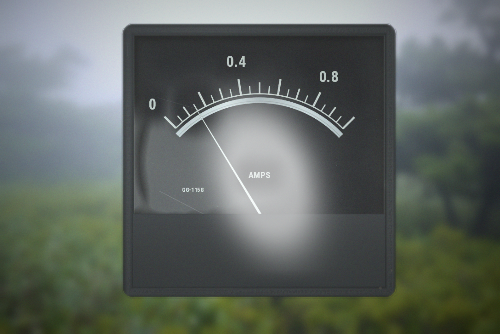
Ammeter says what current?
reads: 0.15 A
